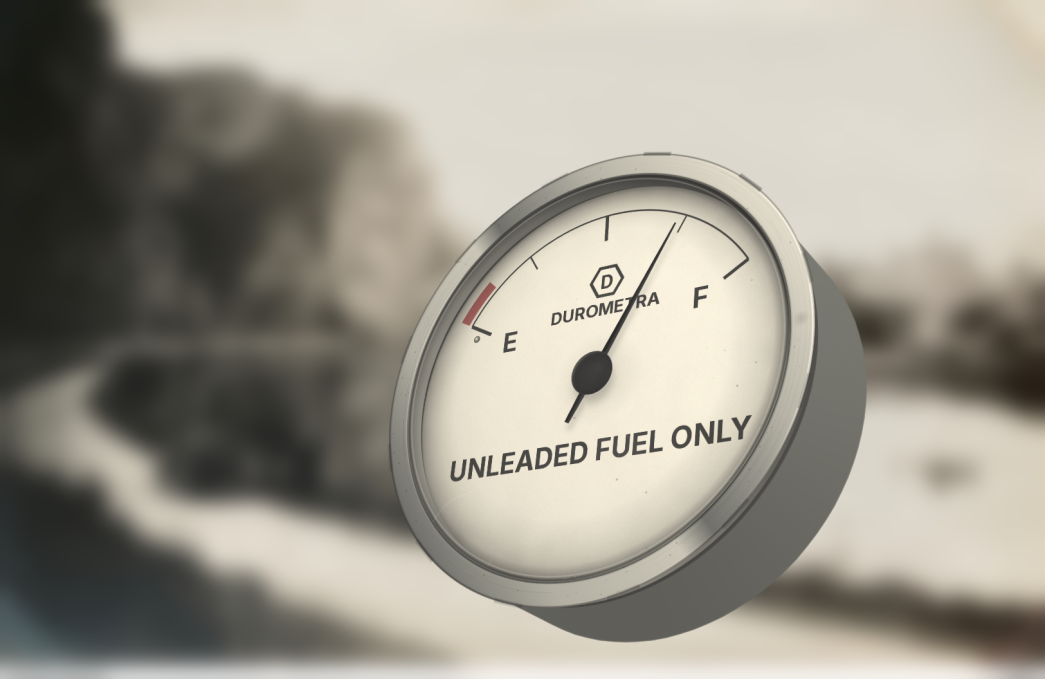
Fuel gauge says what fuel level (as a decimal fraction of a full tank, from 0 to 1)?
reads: 0.75
